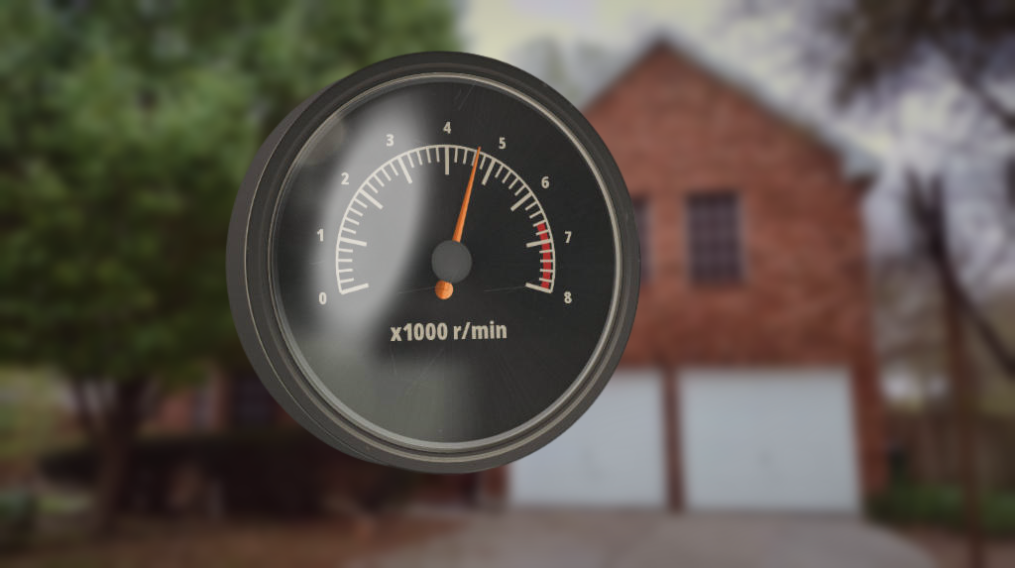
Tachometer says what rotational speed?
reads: 4600 rpm
